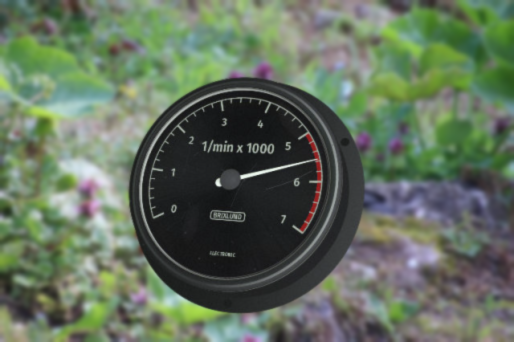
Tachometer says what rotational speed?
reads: 5600 rpm
